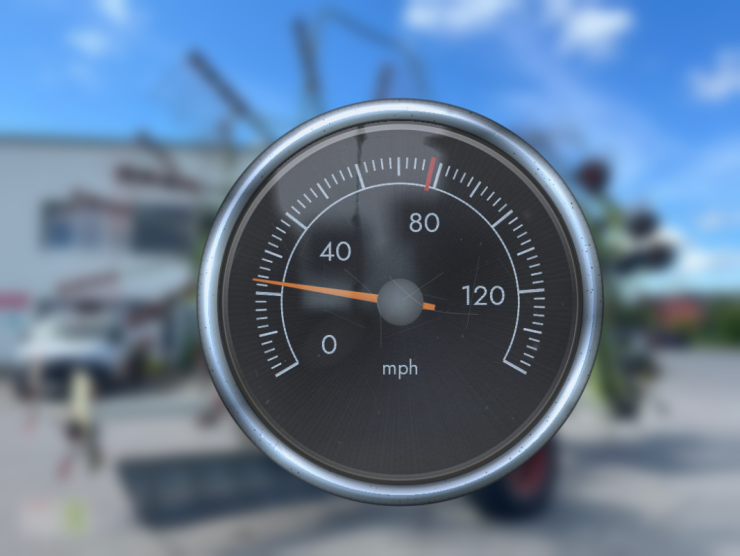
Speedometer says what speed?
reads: 23 mph
